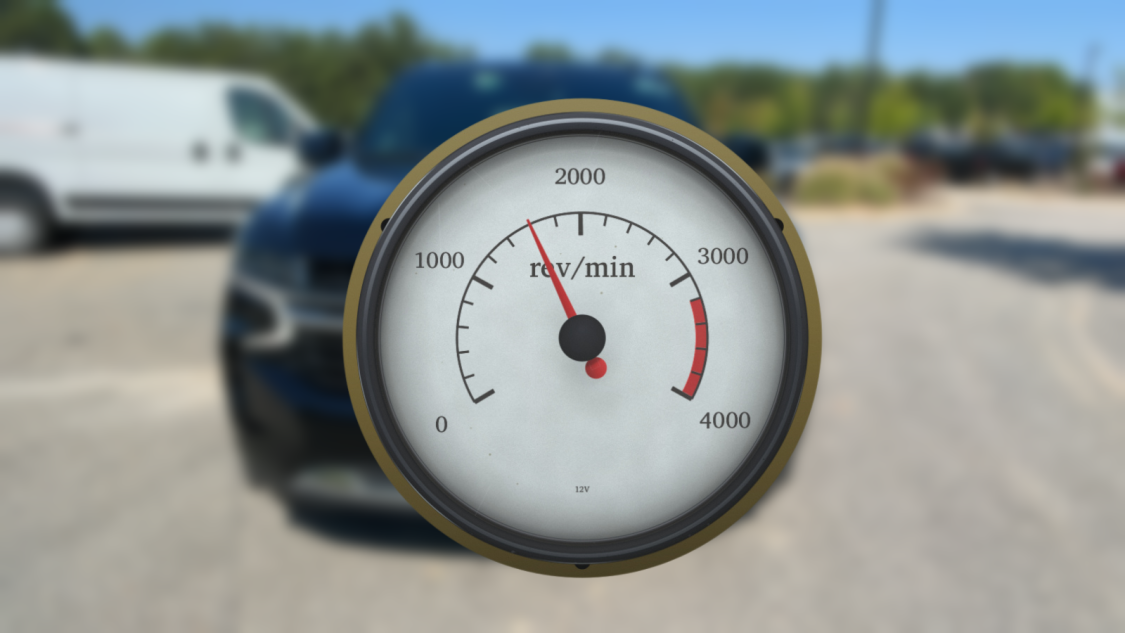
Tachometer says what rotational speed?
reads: 1600 rpm
